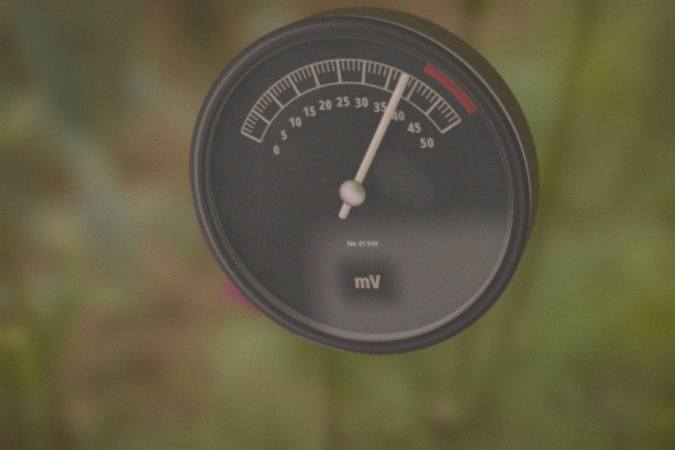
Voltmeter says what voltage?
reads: 38 mV
